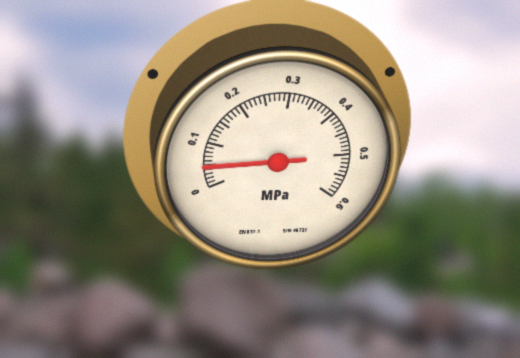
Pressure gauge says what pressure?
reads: 0.05 MPa
